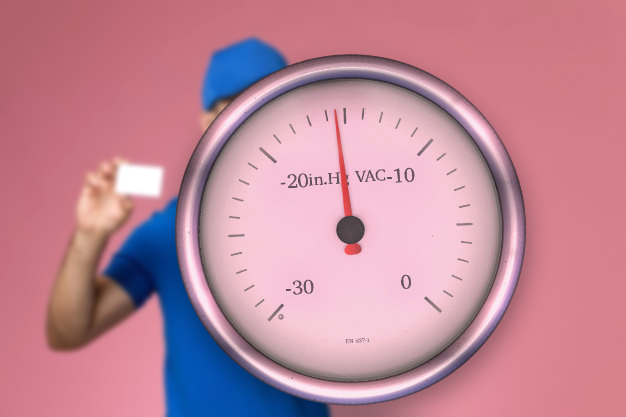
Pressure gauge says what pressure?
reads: -15.5 inHg
